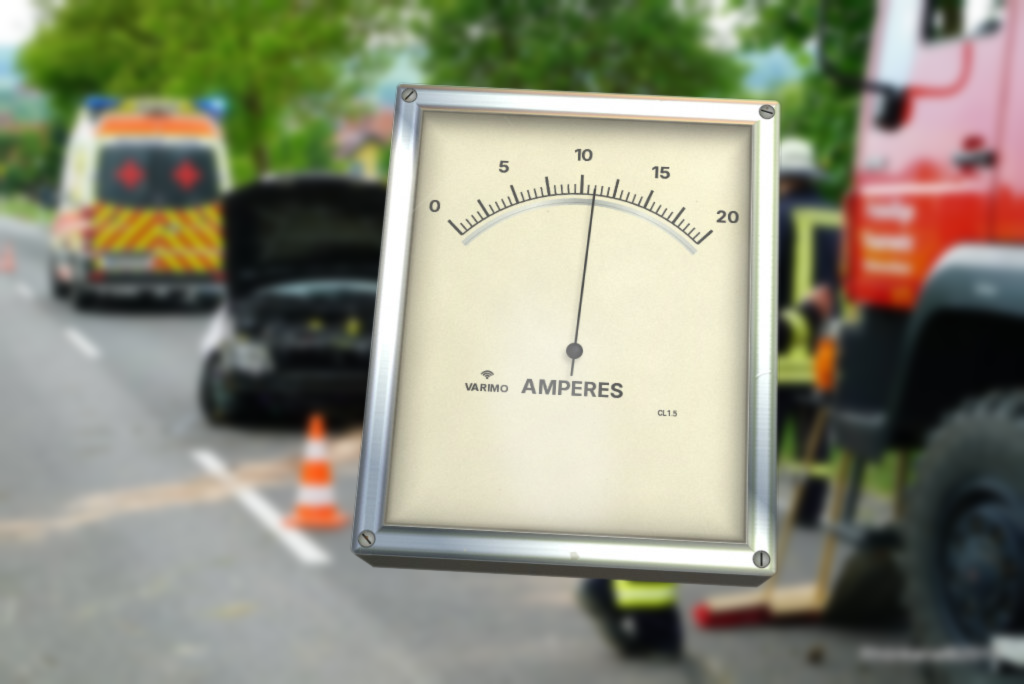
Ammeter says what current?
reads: 11 A
